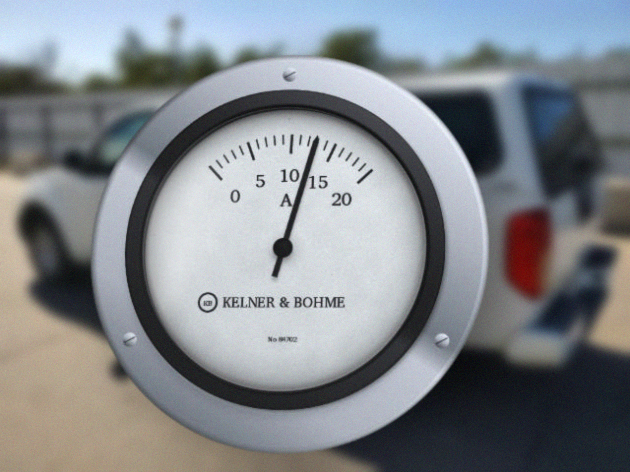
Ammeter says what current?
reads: 13 A
